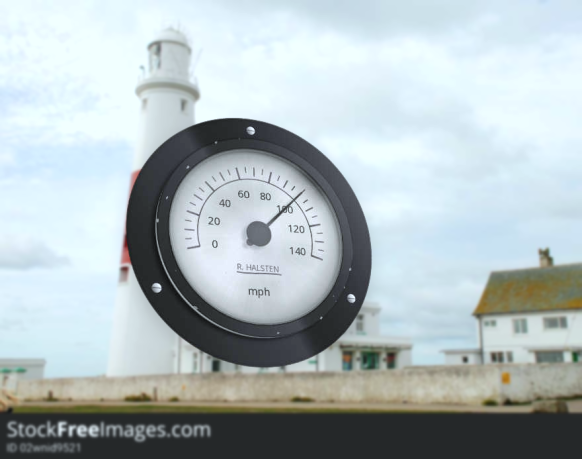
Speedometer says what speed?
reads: 100 mph
